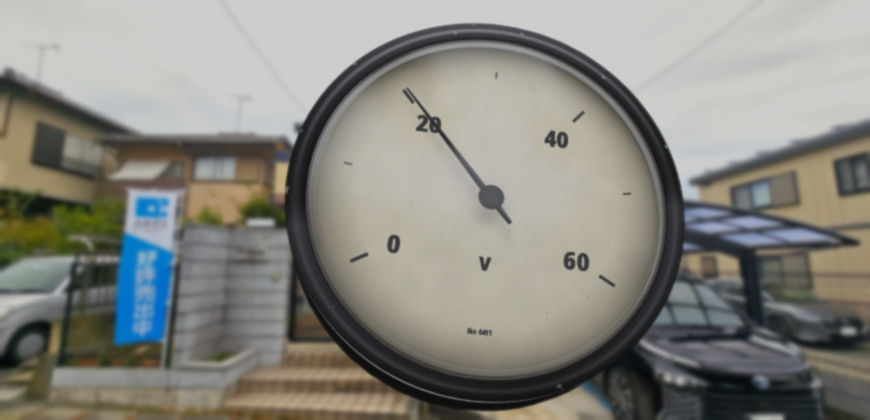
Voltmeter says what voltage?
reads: 20 V
